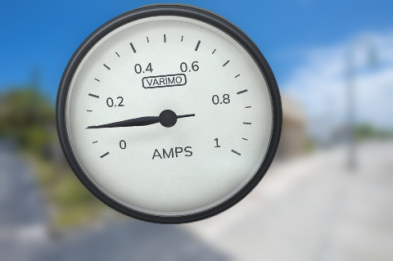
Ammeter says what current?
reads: 0.1 A
